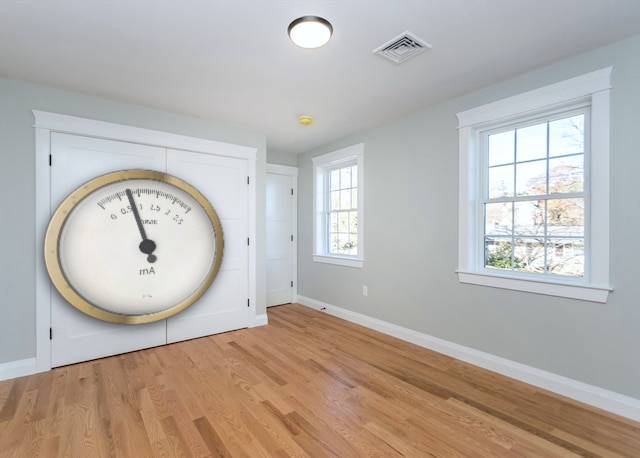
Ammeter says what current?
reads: 0.75 mA
